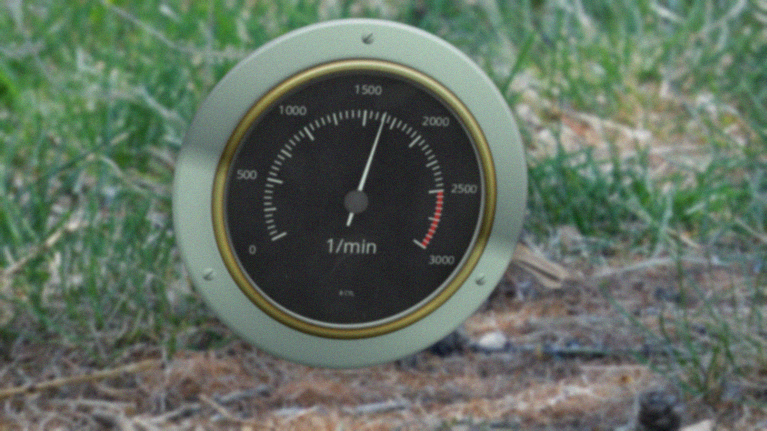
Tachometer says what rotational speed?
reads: 1650 rpm
